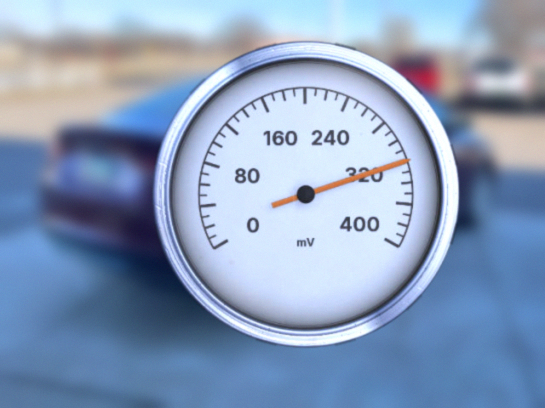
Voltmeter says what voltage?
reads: 320 mV
